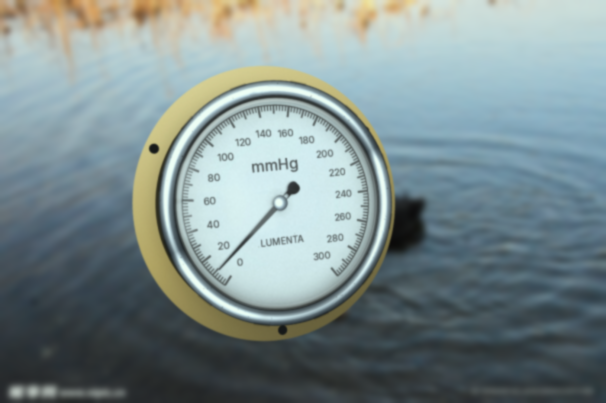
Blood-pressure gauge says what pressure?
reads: 10 mmHg
